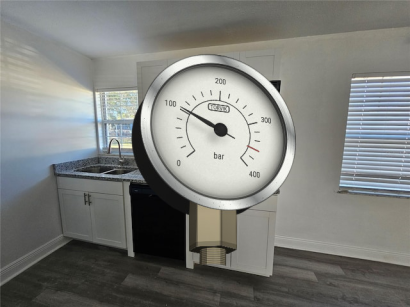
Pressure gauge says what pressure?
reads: 100 bar
